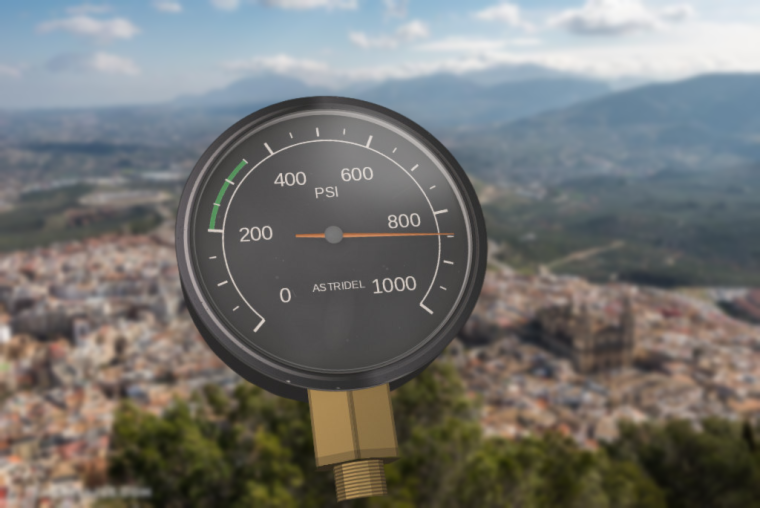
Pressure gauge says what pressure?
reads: 850 psi
